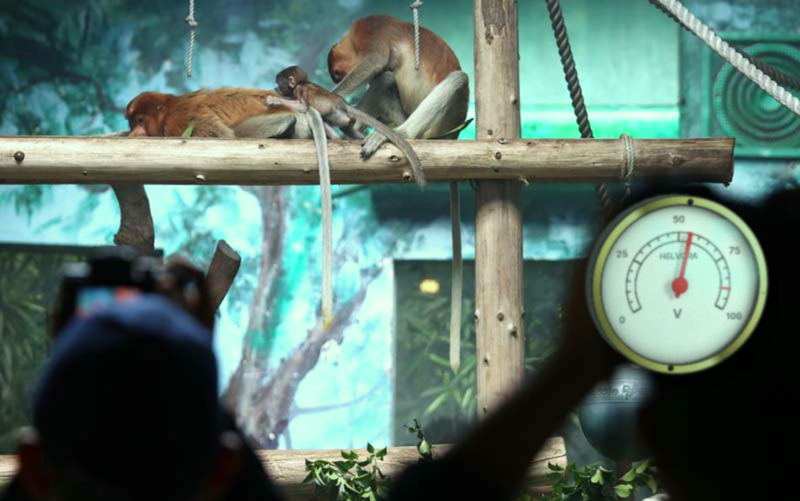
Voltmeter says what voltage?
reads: 55 V
